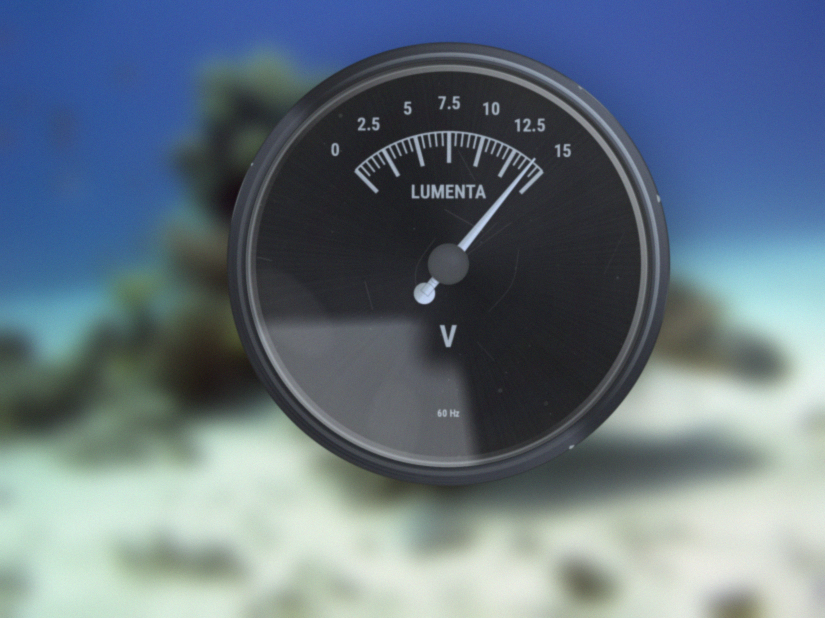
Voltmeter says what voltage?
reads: 14 V
